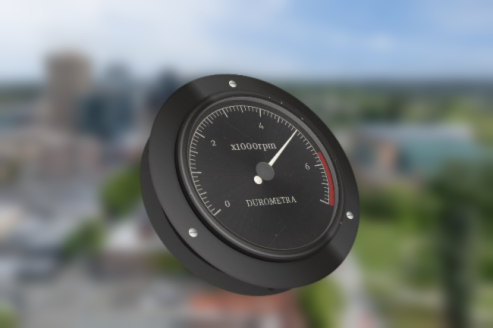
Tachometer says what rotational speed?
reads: 5000 rpm
